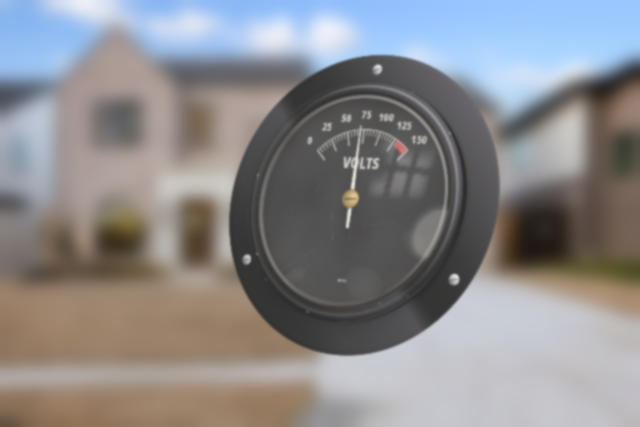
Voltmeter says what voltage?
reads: 75 V
